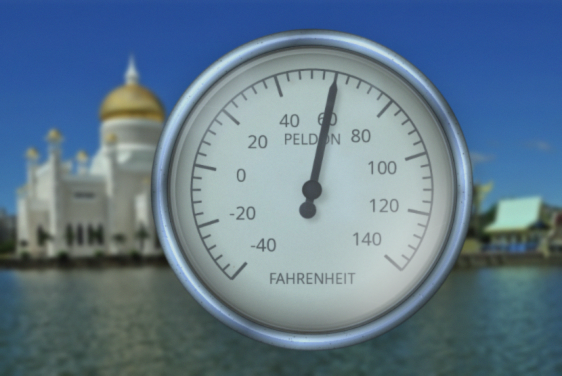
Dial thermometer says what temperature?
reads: 60 °F
